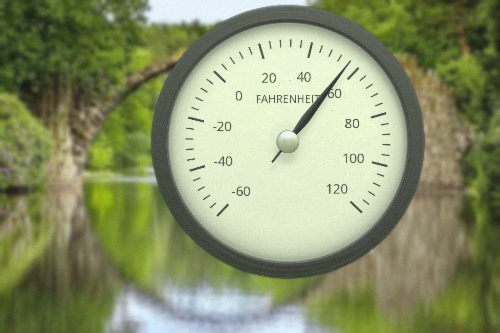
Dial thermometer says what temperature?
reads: 56 °F
